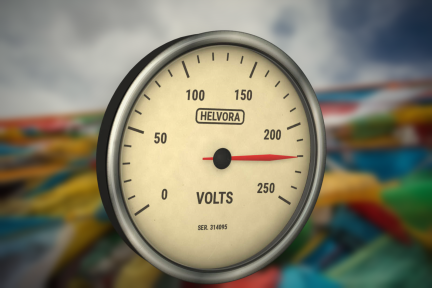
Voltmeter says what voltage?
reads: 220 V
